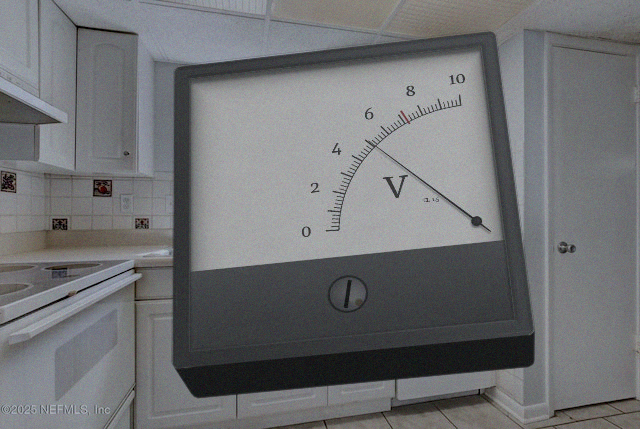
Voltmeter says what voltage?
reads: 5 V
